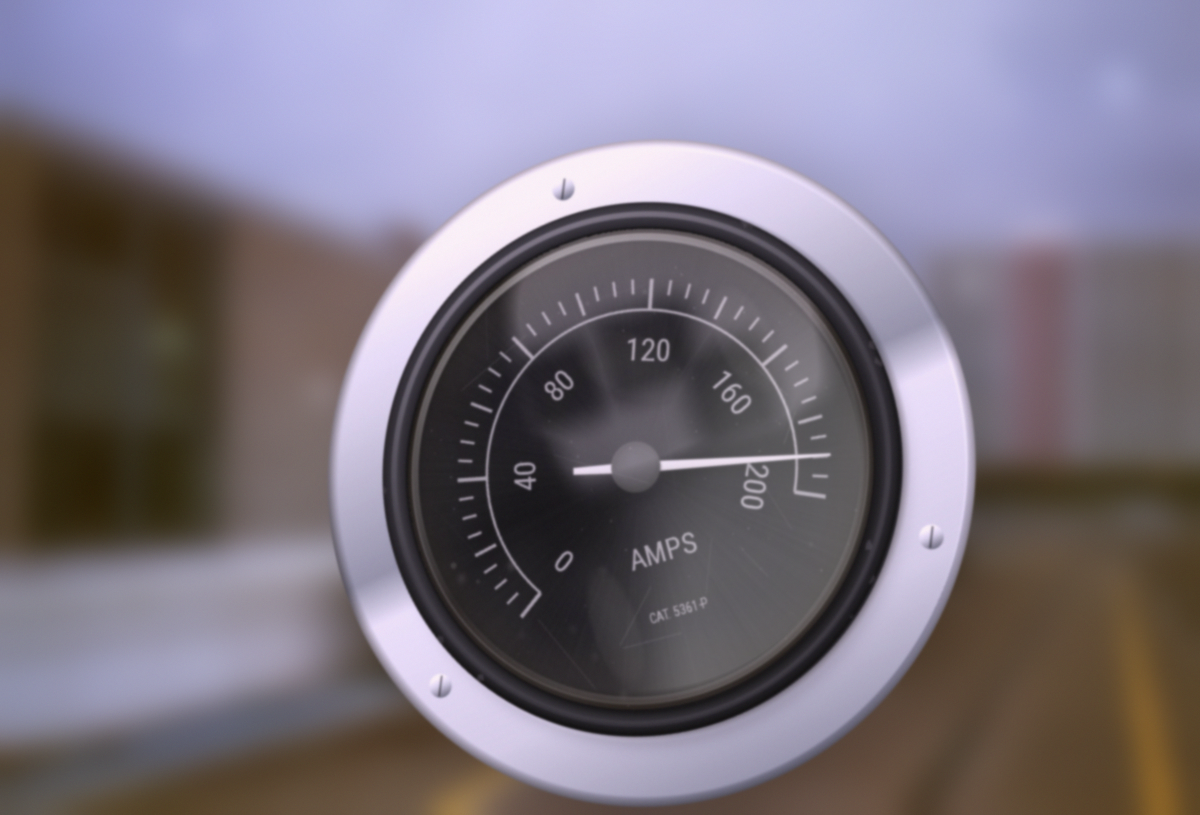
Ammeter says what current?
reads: 190 A
